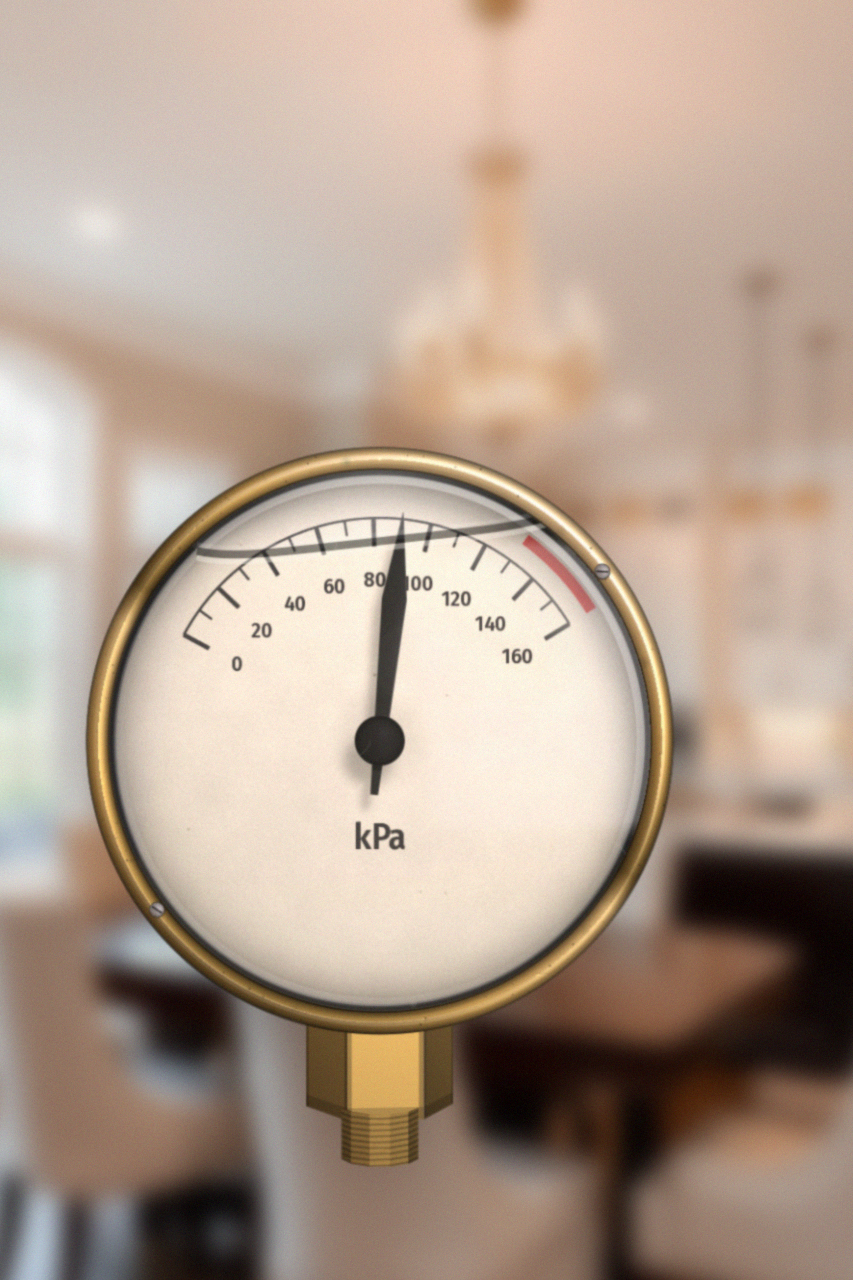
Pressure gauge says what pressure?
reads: 90 kPa
